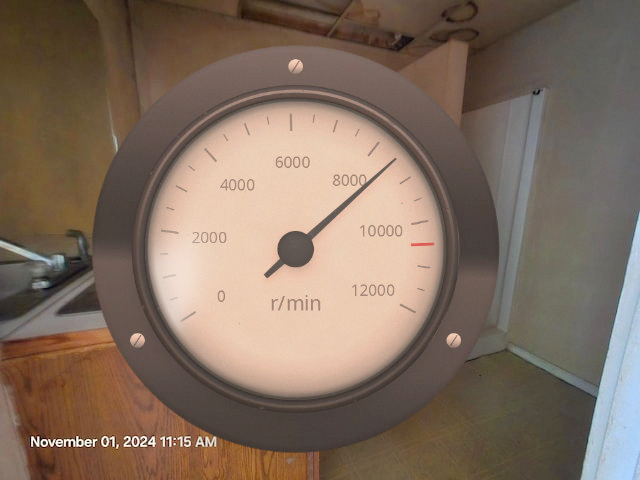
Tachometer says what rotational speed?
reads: 8500 rpm
